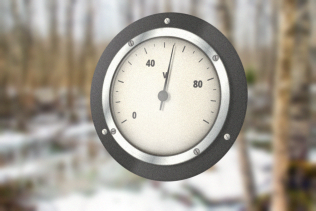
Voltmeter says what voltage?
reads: 55 V
